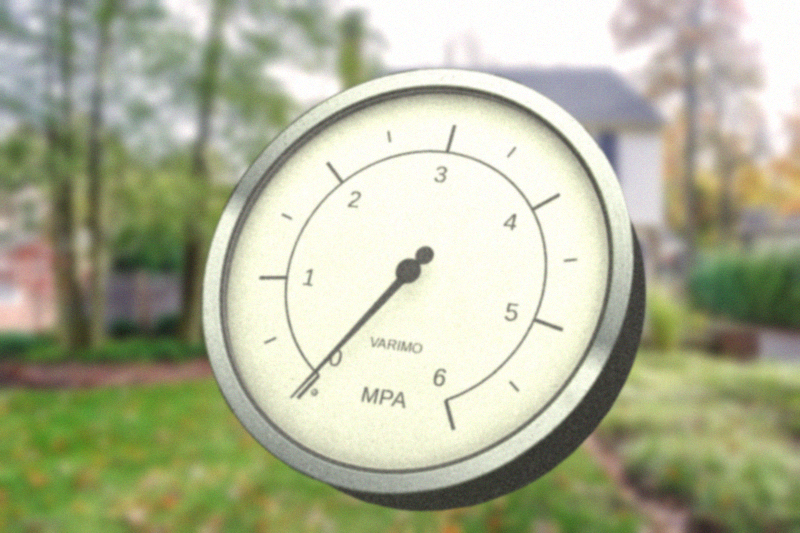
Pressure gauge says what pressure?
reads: 0 MPa
